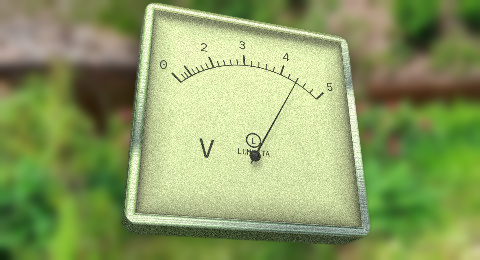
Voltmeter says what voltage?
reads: 4.4 V
